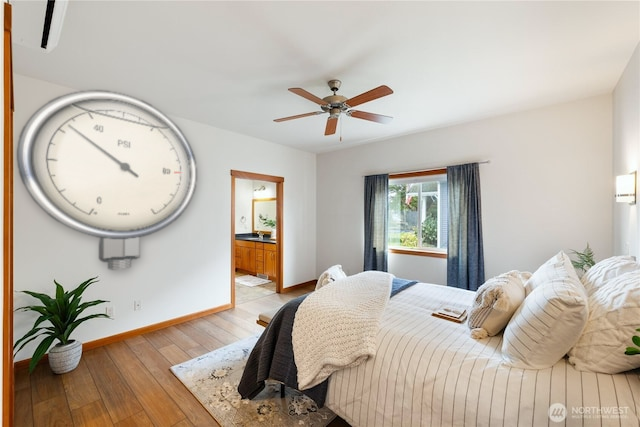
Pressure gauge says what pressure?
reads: 32.5 psi
